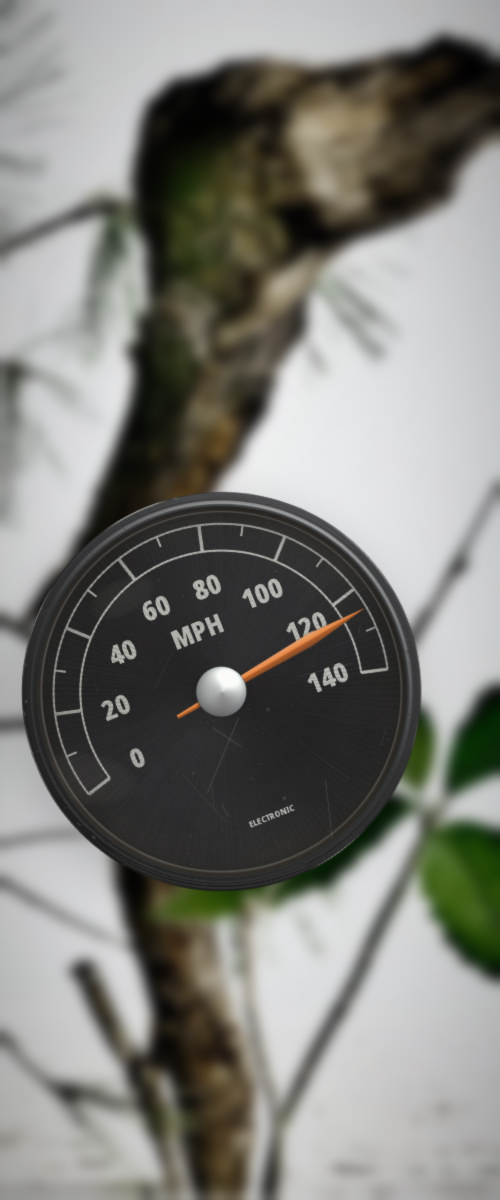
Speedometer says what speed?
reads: 125 mph
